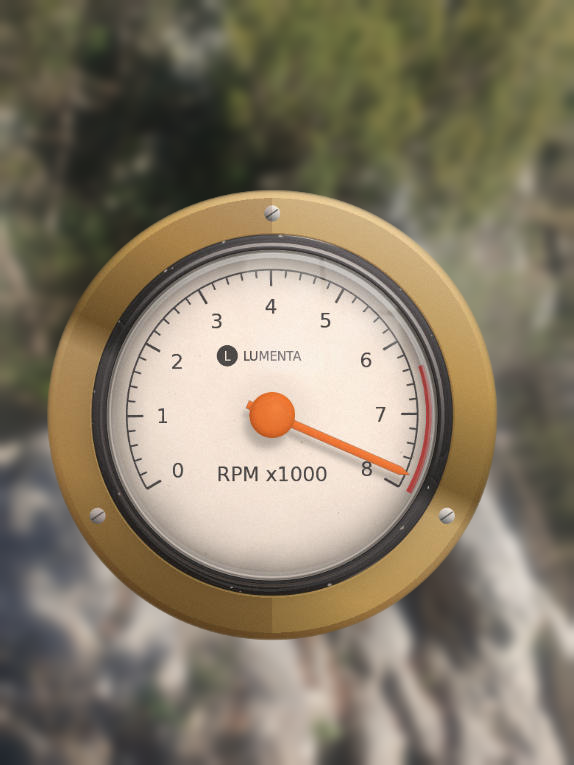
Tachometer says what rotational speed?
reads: 7800 rpm
